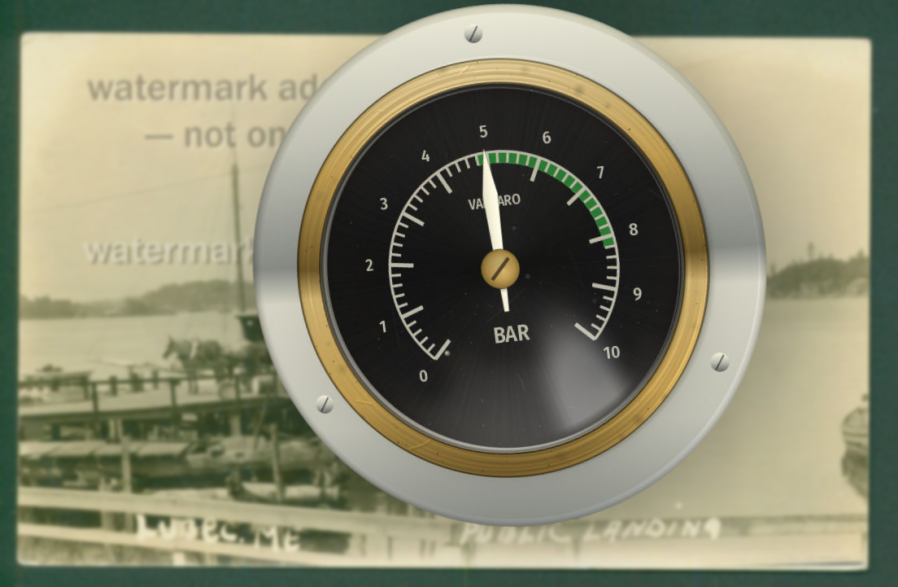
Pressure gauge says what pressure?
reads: 5 bar
